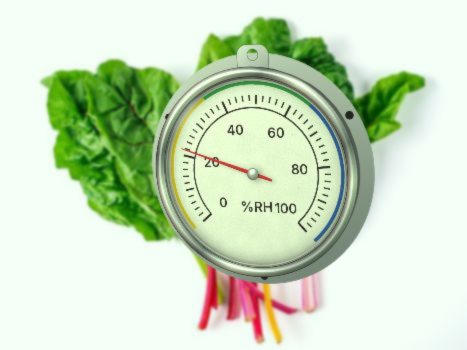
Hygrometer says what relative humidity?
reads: 22 %
